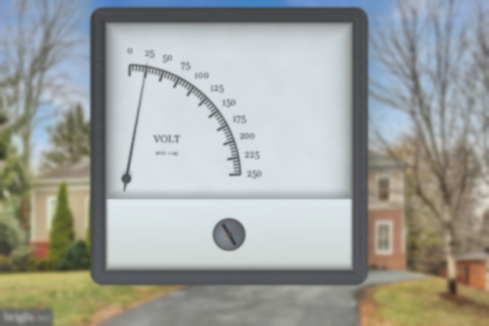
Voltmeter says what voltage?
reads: 25 V
